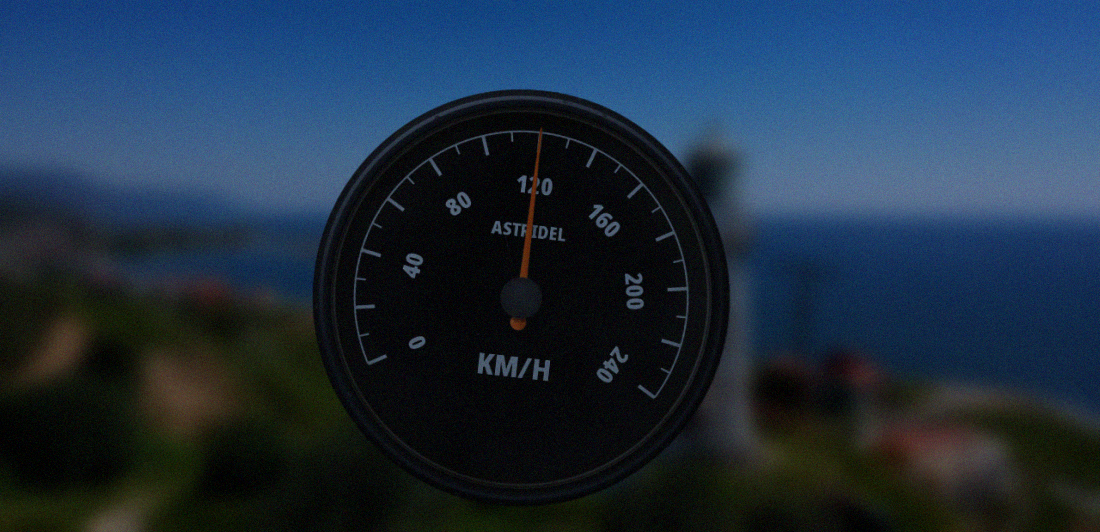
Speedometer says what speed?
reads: 120 km/h
